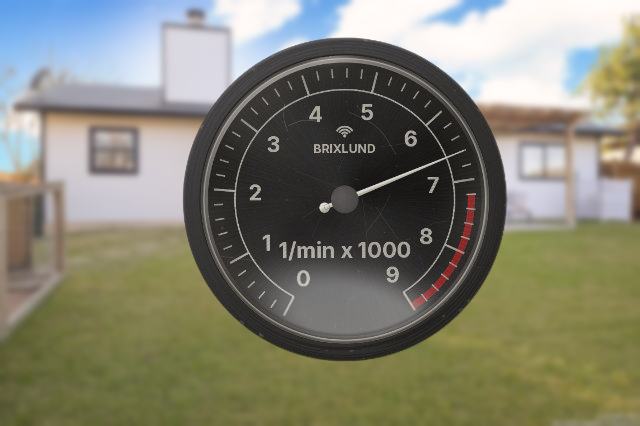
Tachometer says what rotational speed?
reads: 6600 rpm
